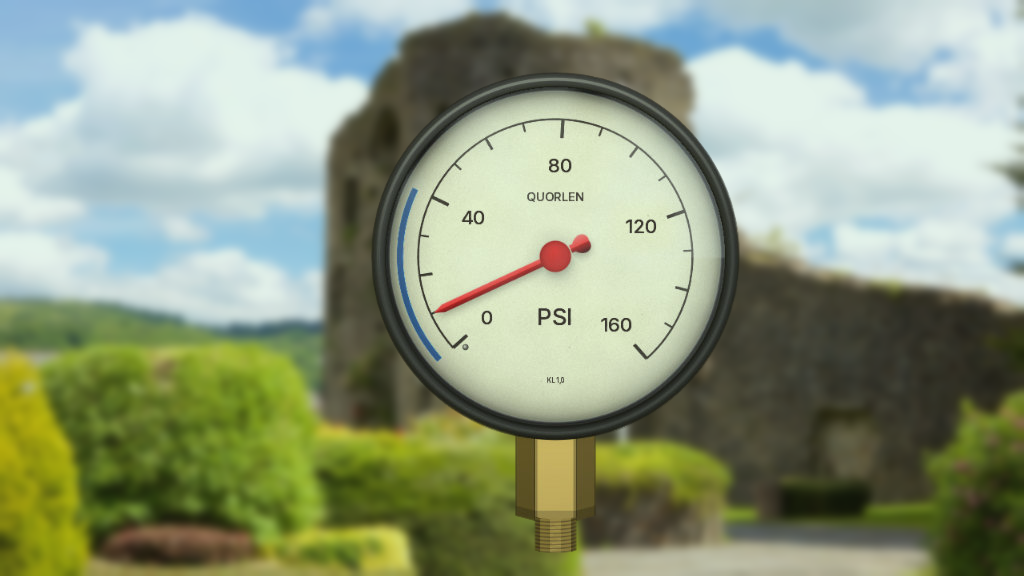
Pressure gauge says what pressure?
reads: 10 psi
